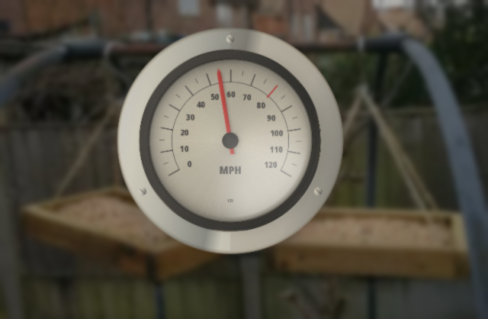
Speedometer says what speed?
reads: 55 mph
